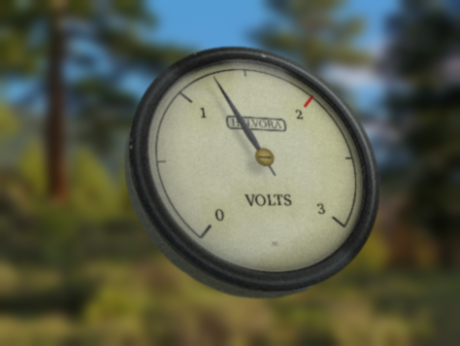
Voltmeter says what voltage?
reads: 1.25 V
